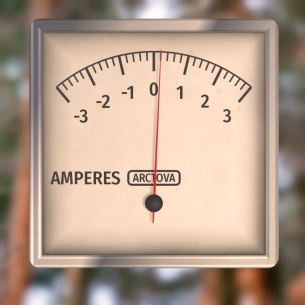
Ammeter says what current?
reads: 0.2 A
